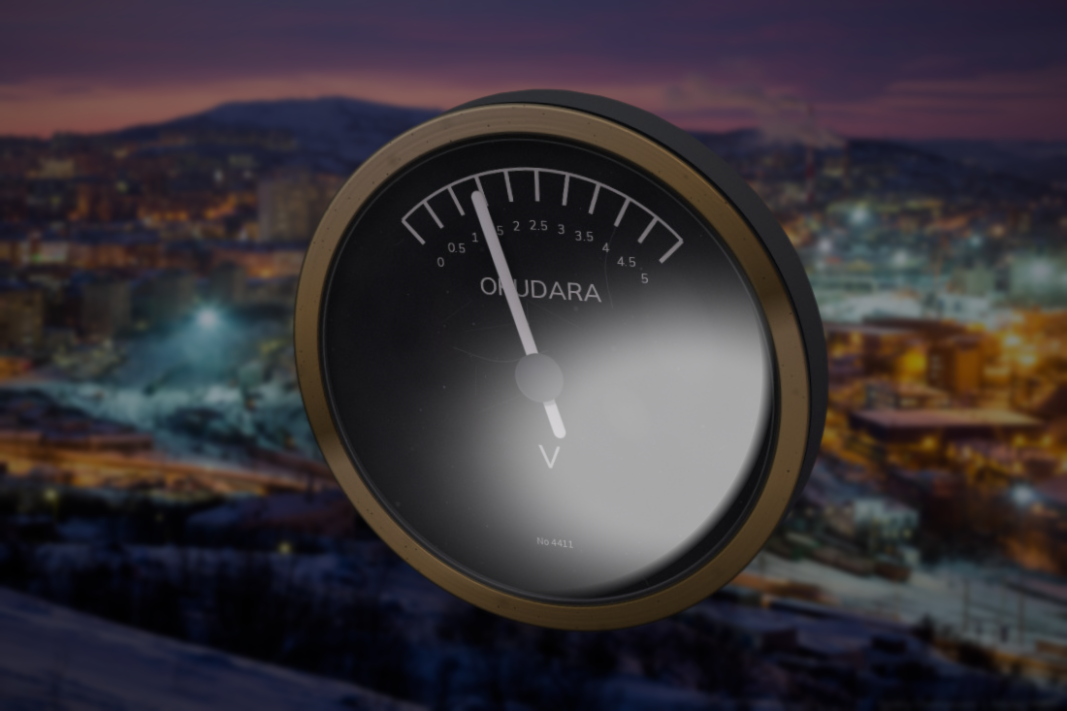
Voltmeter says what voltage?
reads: 1.5 V
